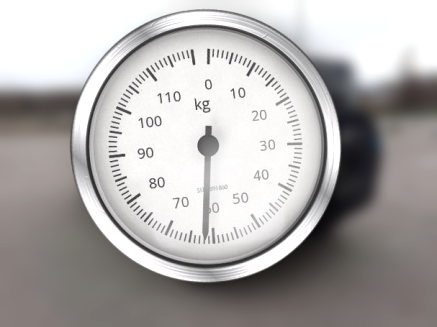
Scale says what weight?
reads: 62 kg
